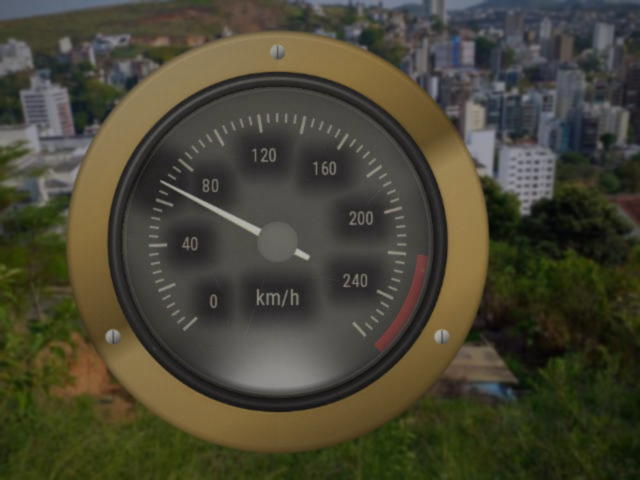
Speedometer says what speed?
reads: 68 km/h
